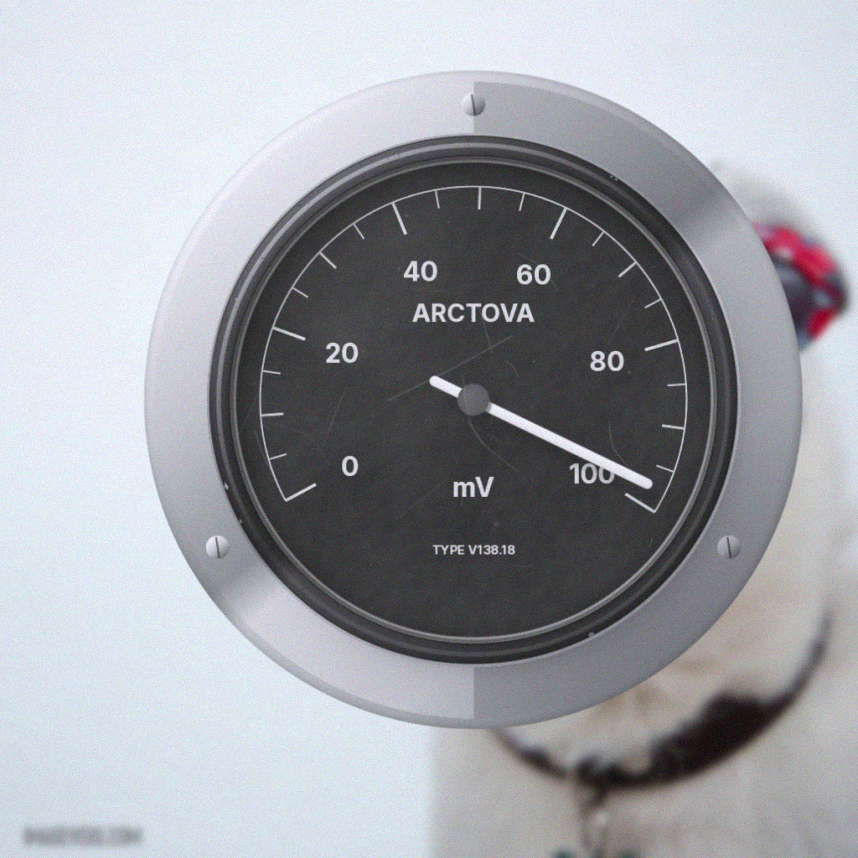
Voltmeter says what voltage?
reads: 97.5 mV
